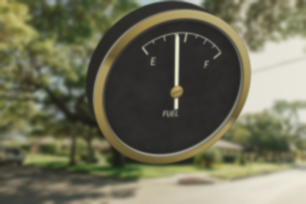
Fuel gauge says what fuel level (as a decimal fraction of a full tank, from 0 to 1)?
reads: 0.375
